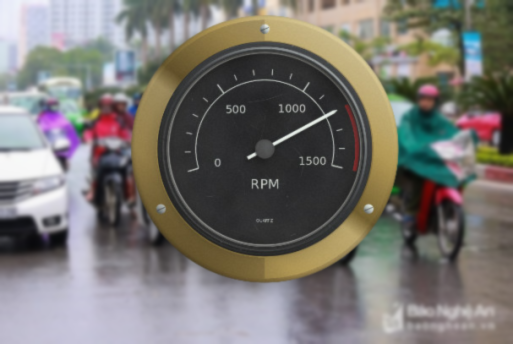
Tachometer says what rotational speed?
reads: 1200 rpm
